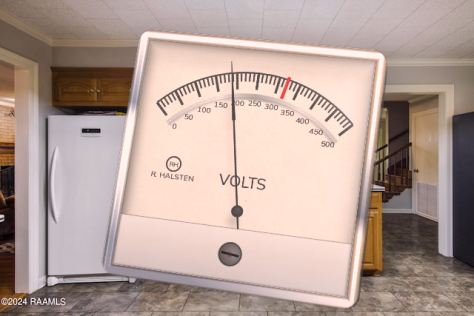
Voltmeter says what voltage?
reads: 190 V
